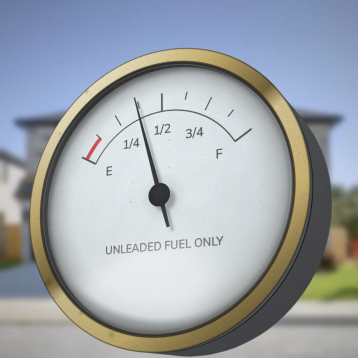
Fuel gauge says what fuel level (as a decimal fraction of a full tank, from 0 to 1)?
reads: 0.375
